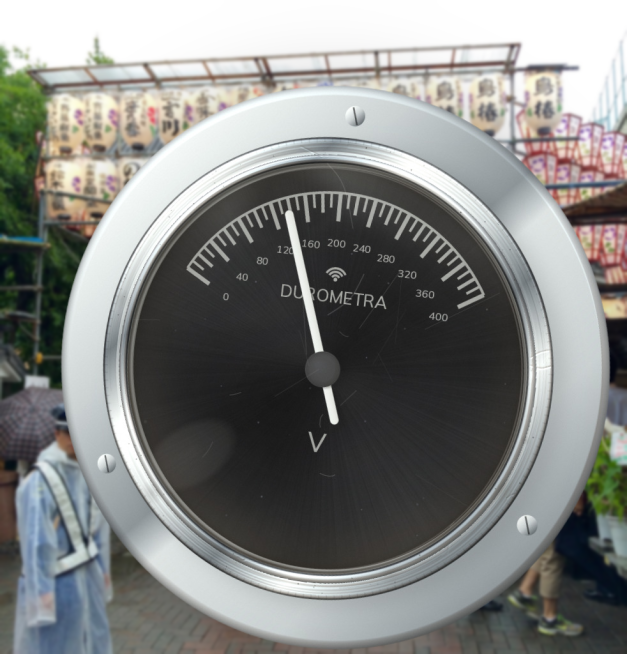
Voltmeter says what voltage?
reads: 140 V
